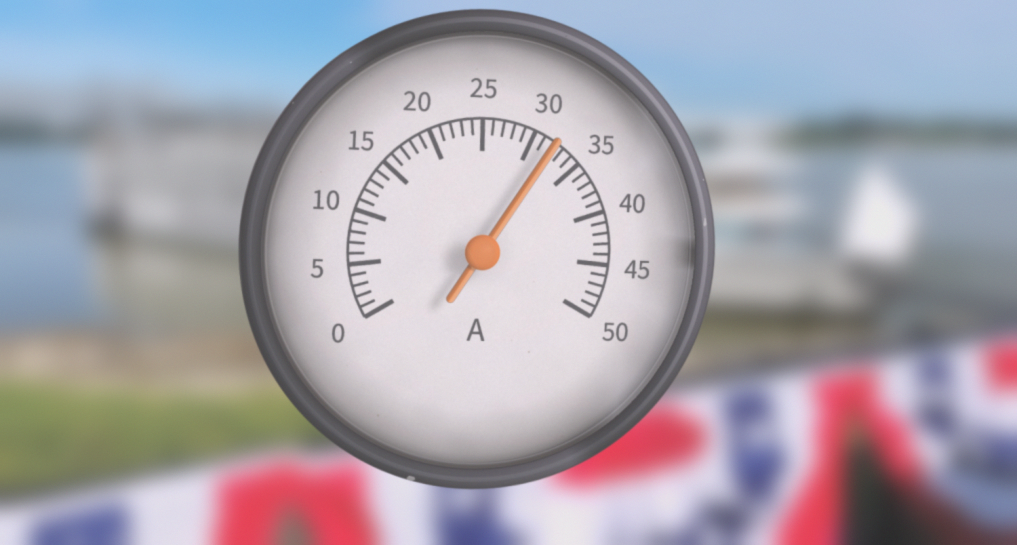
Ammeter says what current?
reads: 32 A
